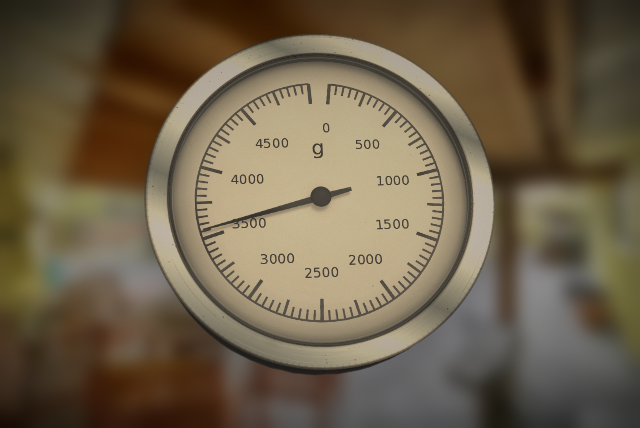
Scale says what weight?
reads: 3550 g
